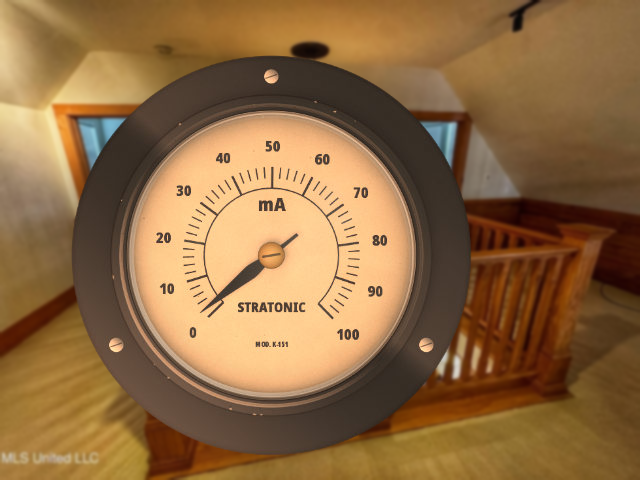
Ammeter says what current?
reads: 2 mA
